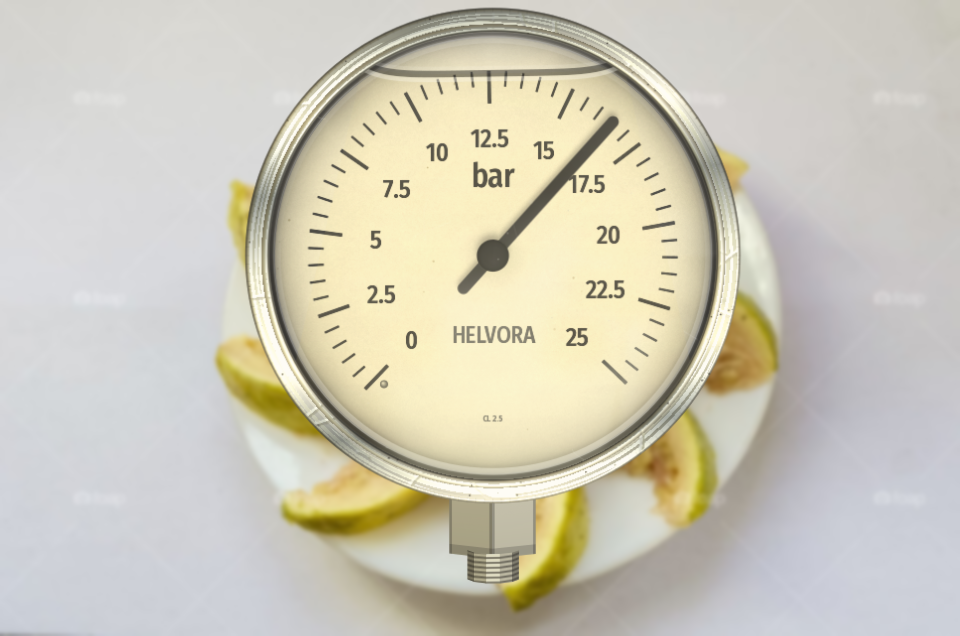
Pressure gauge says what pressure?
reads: 16.5 bar
